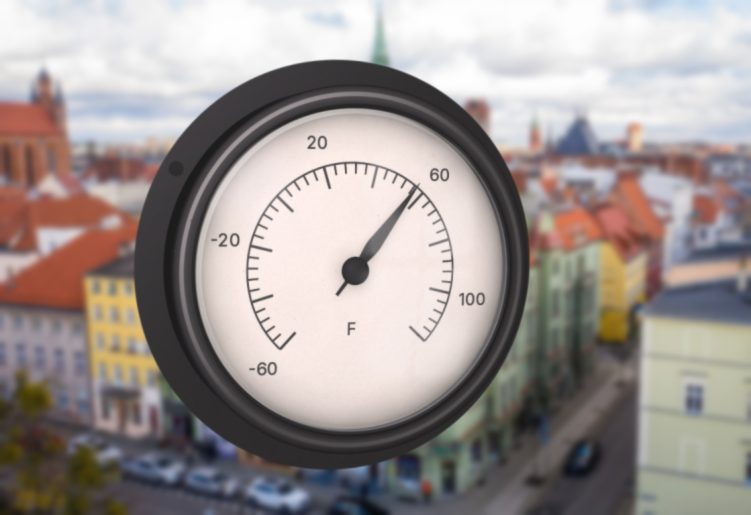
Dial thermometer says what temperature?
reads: 56 °F
